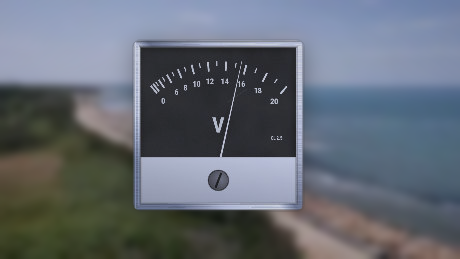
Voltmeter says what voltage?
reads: 15.5 V
